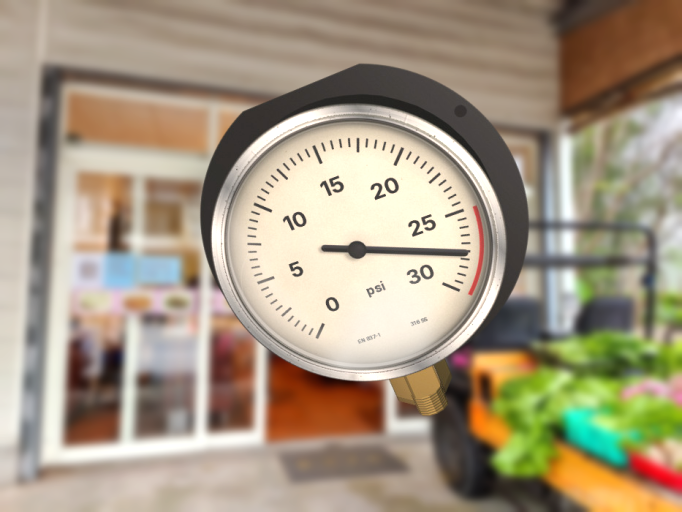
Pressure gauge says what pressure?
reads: 27.5 psi
